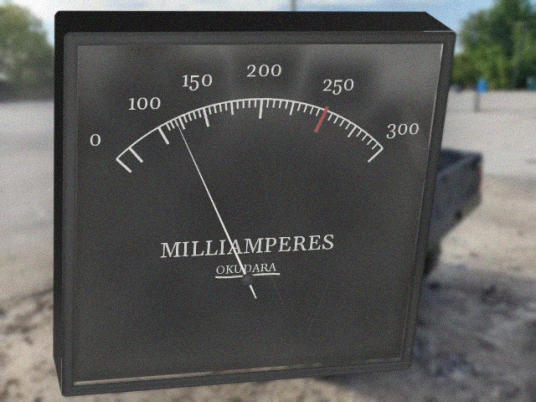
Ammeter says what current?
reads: 120 mA
